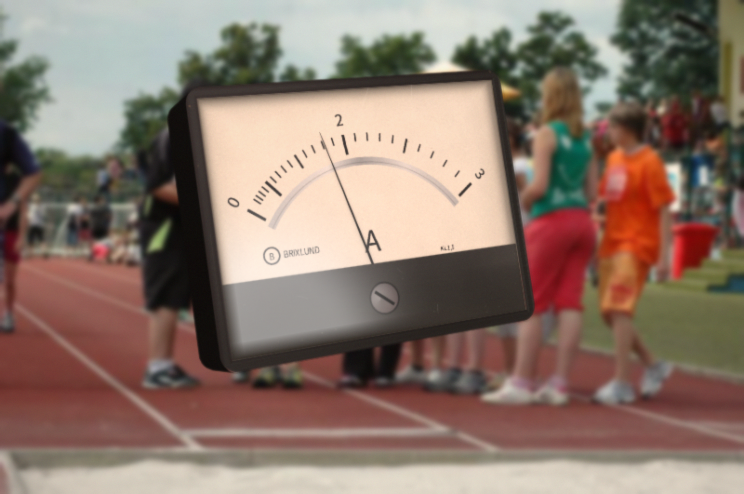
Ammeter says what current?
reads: 1.8 A
